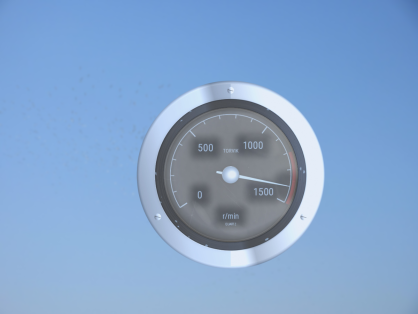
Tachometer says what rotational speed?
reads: 1400 rpm
